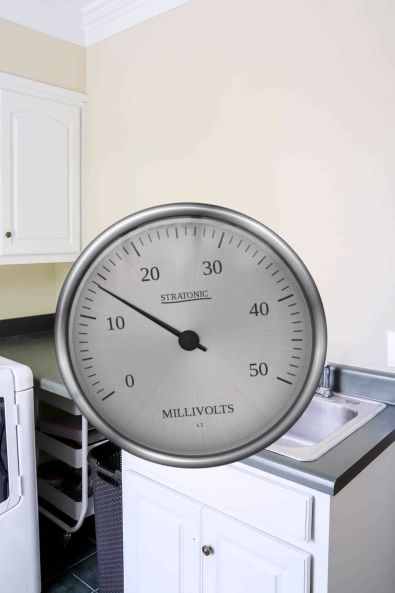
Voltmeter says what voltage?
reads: 14 mV
